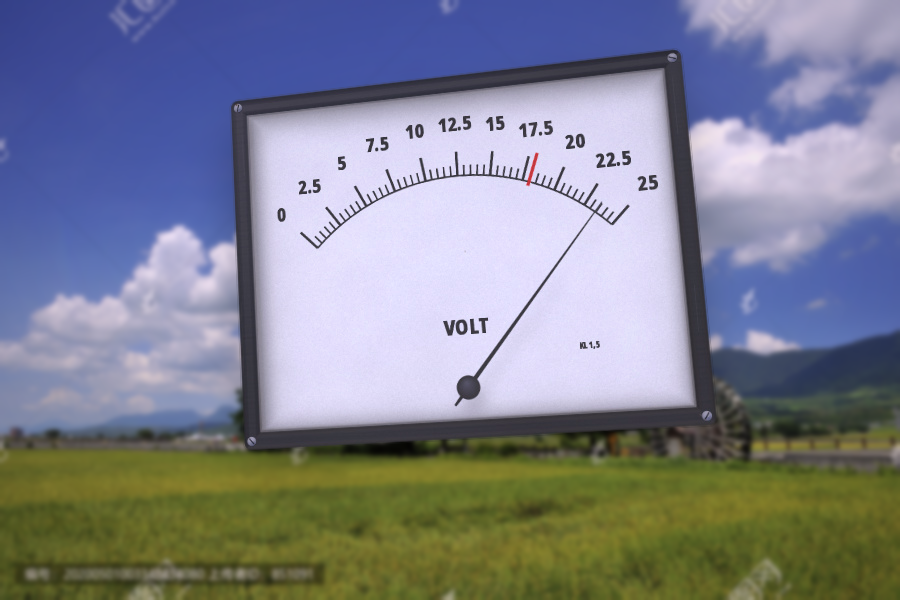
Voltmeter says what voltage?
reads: 23.5 V
